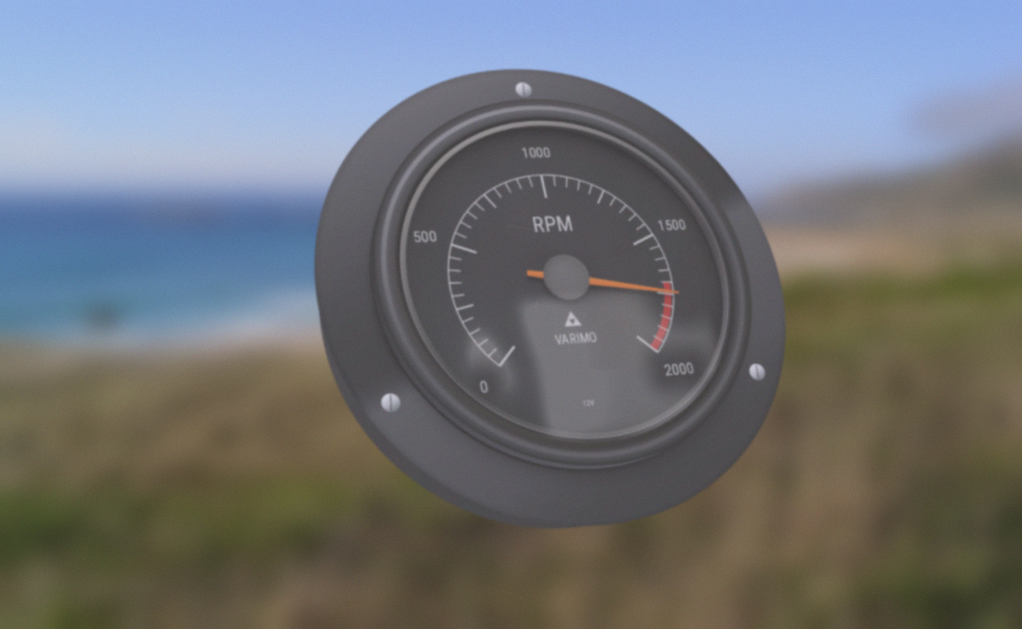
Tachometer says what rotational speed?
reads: 1750 rpm
